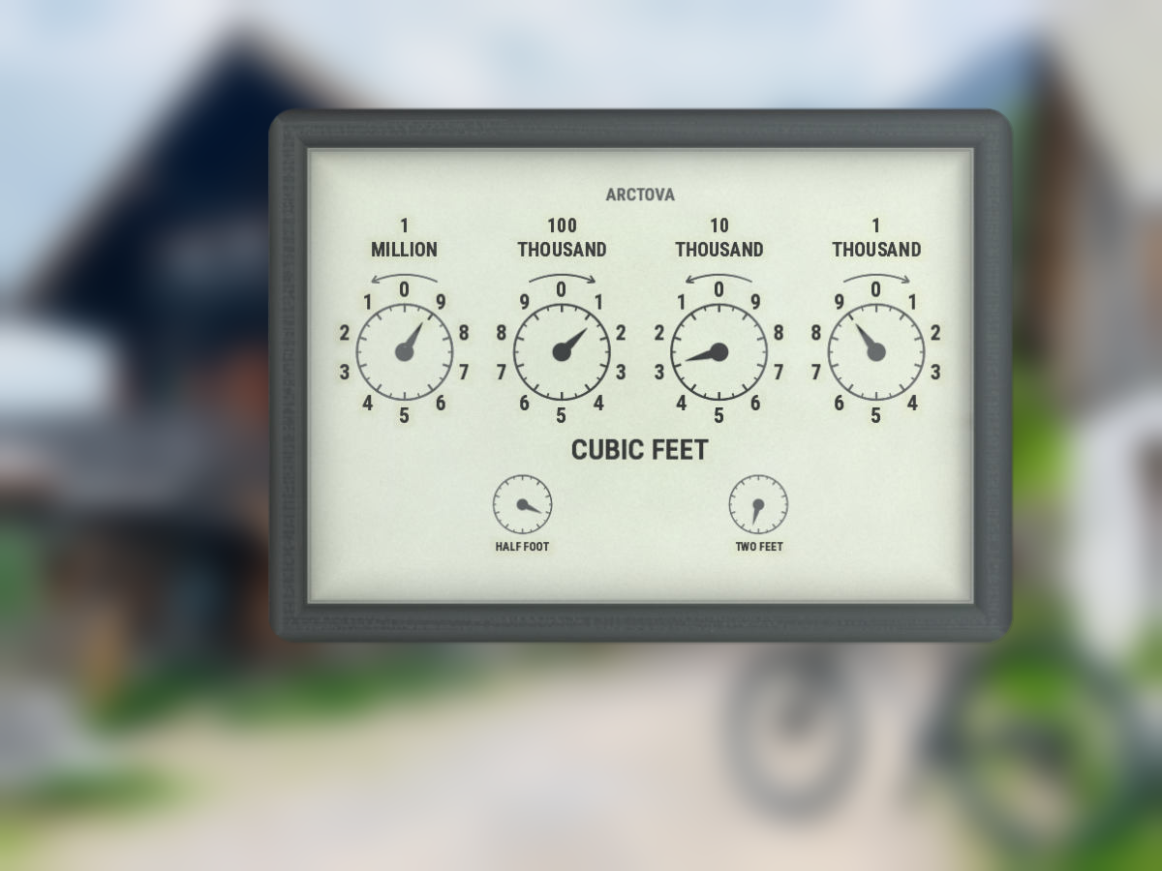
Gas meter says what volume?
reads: 912900 ft³
